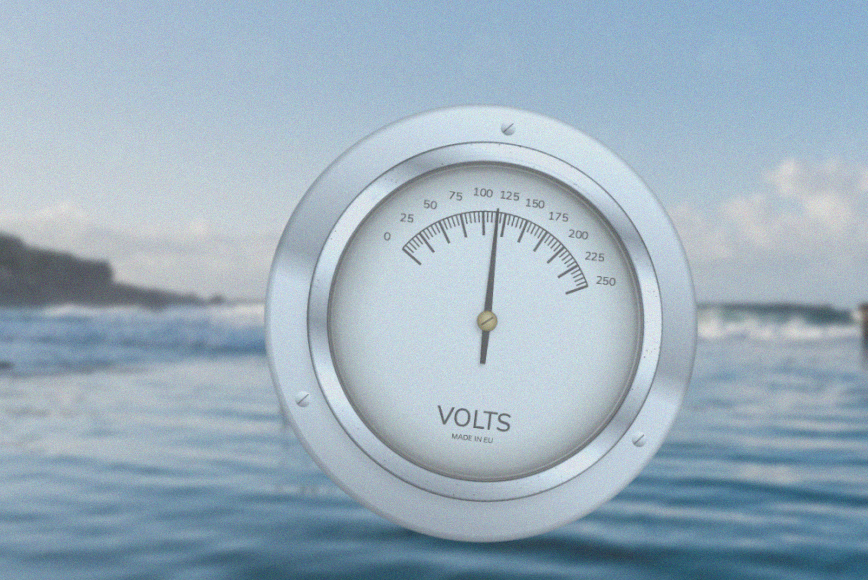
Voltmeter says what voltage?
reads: 115 V
